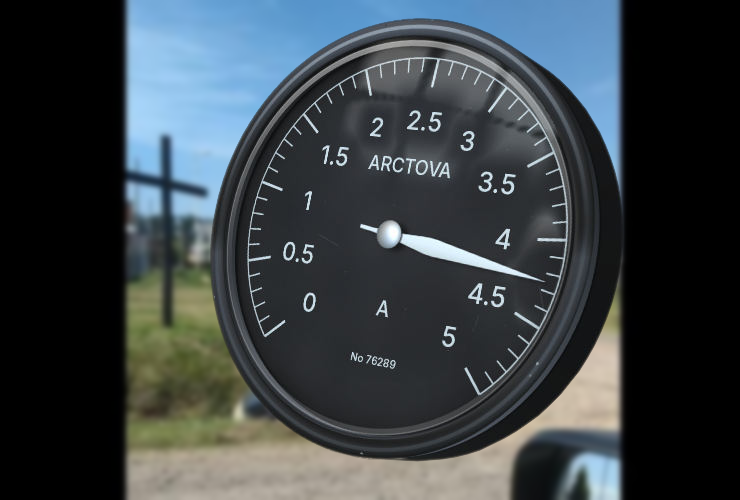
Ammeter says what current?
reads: 4.25 A
